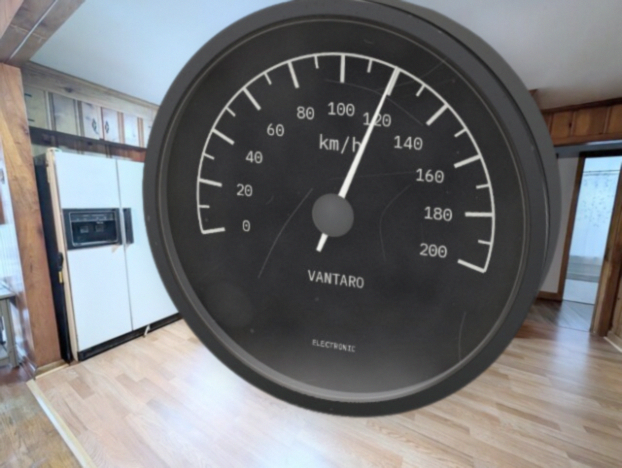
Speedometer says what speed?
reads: 120 km/h
